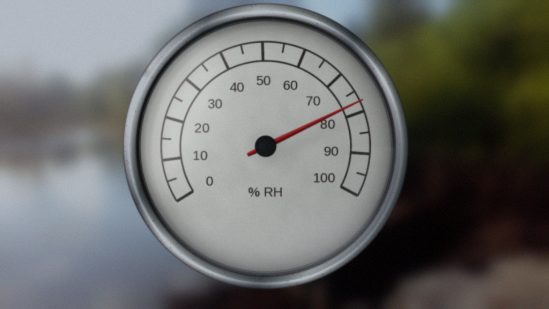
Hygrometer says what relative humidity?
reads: 77.5 %
